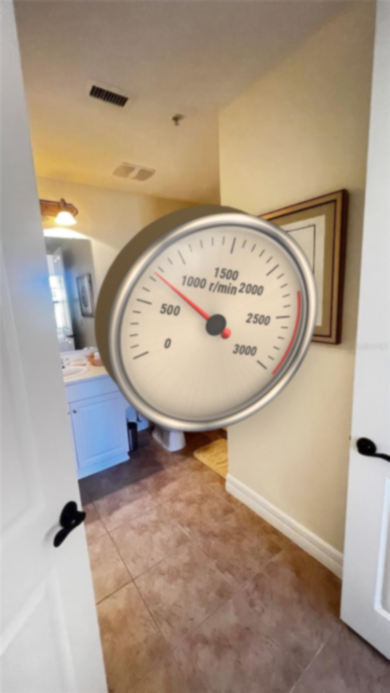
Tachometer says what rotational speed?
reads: 750 rpm
